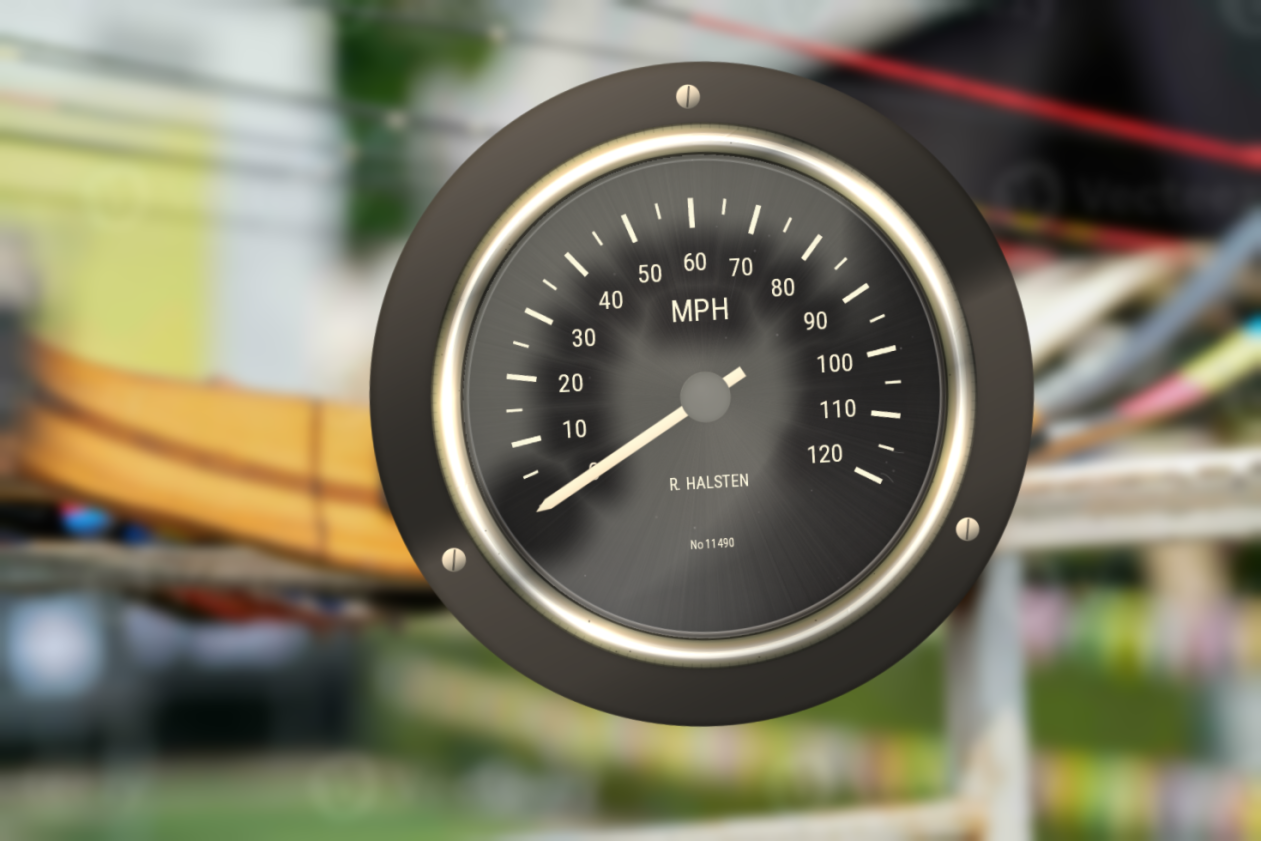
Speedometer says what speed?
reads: 0 mph
